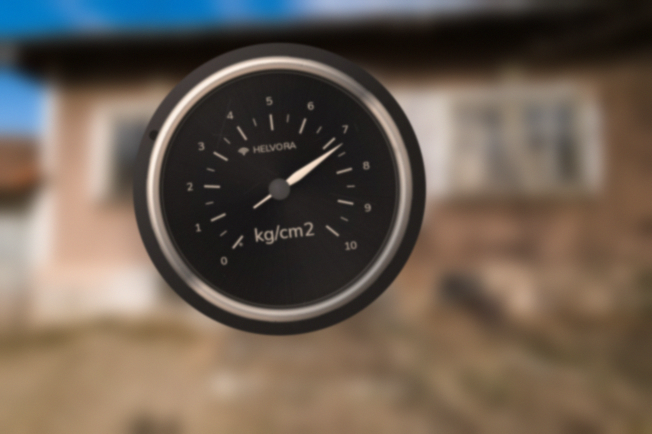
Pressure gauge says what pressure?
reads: 7.25 kg/cm²
